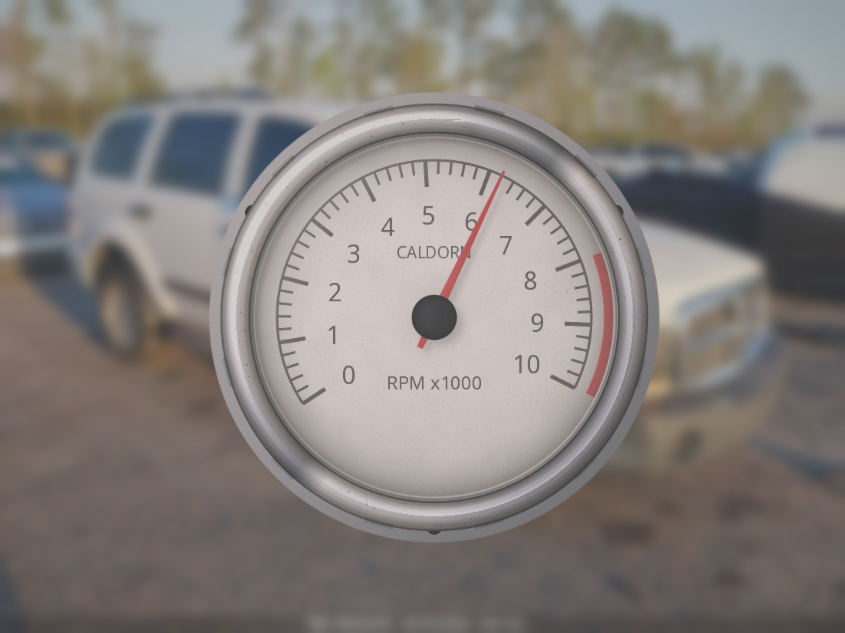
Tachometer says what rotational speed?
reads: 6200 rpm
